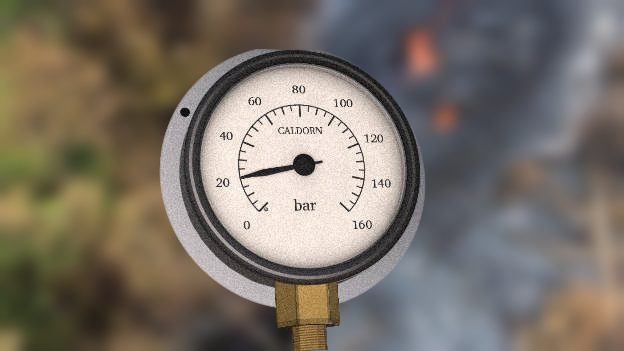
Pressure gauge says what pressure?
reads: 20 bar
